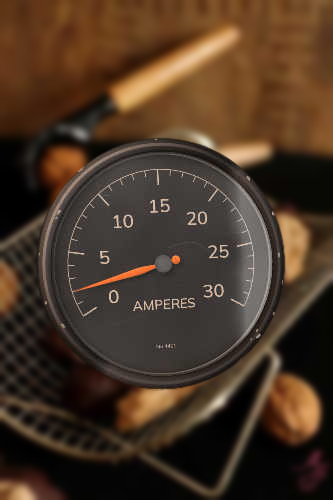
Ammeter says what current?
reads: 2 A
